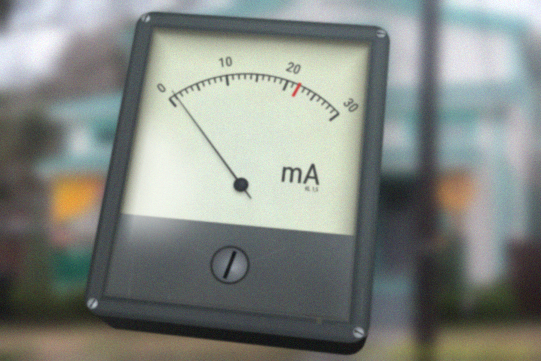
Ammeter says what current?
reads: 1 mA
